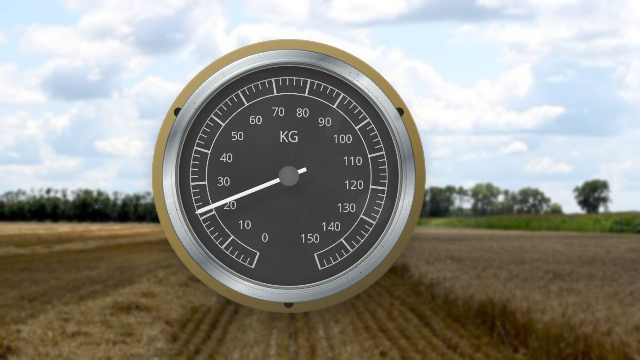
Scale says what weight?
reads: 22 kg
